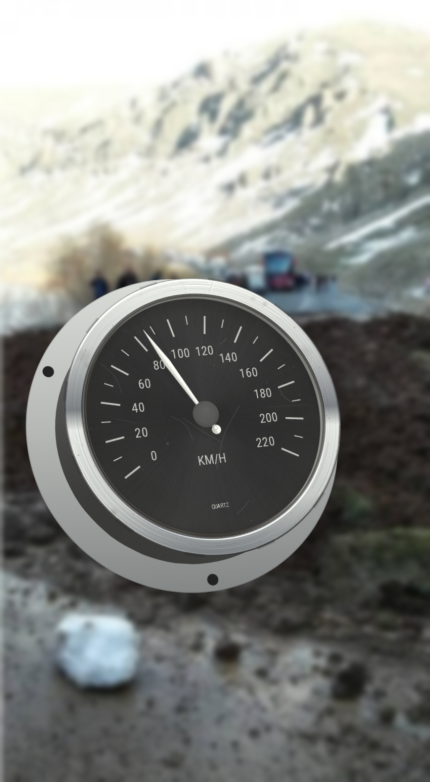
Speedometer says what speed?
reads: 85 km/h
